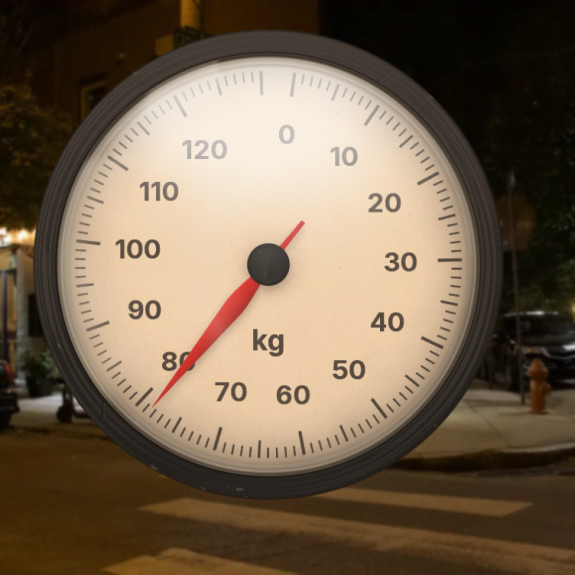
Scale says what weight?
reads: 78.5 kg
